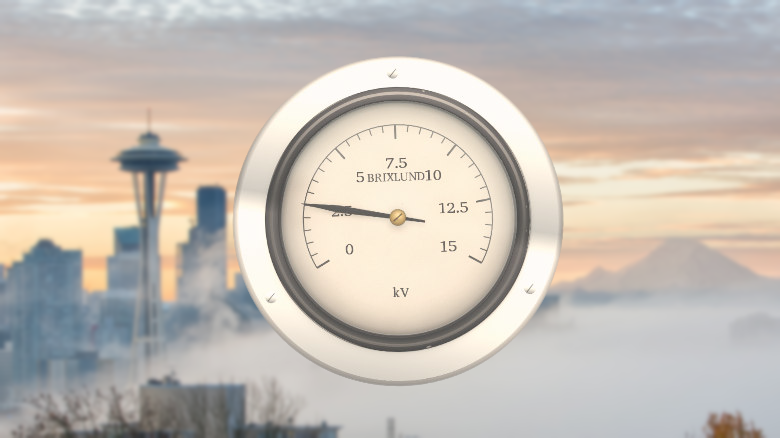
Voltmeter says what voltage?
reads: 2.5 kV
